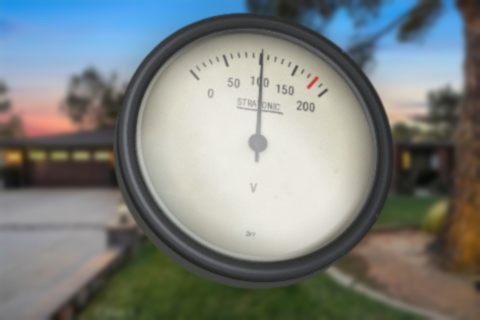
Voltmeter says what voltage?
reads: 100 V
